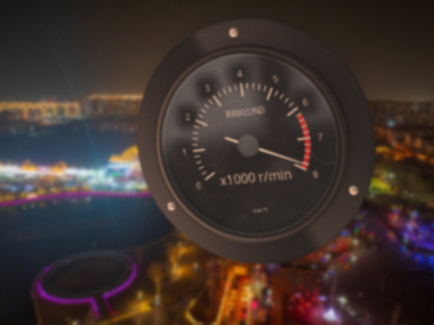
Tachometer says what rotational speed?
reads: 7800 rpm
